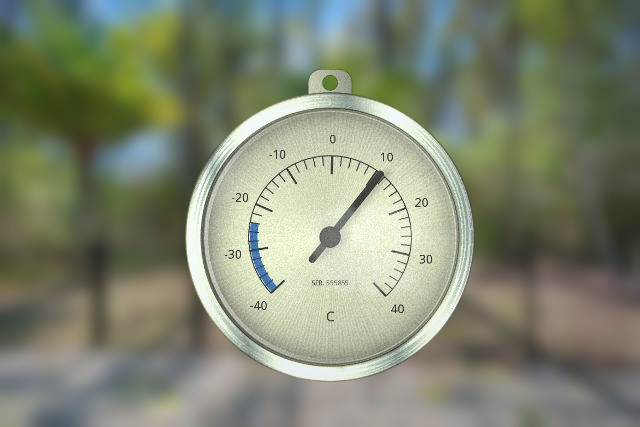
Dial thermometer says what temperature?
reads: 11 °C
